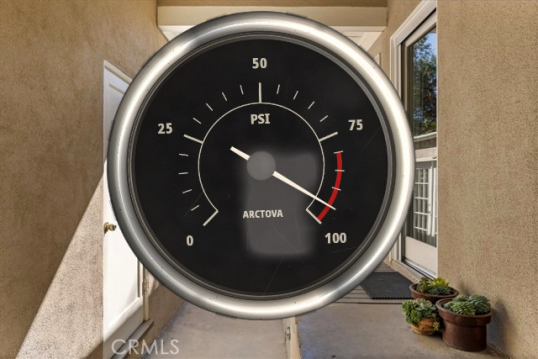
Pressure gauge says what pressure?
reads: 95 psi
